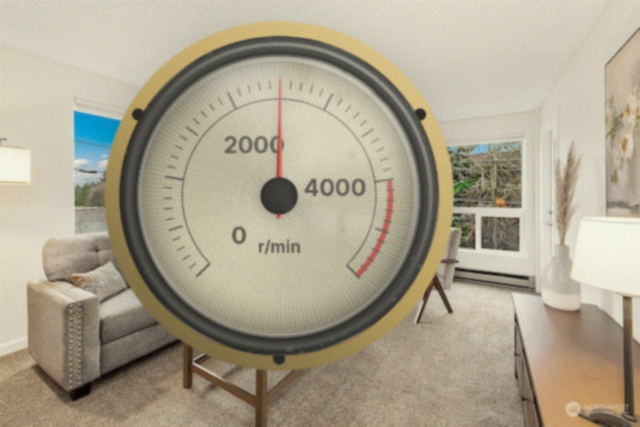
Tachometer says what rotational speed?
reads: 2500 rpm
